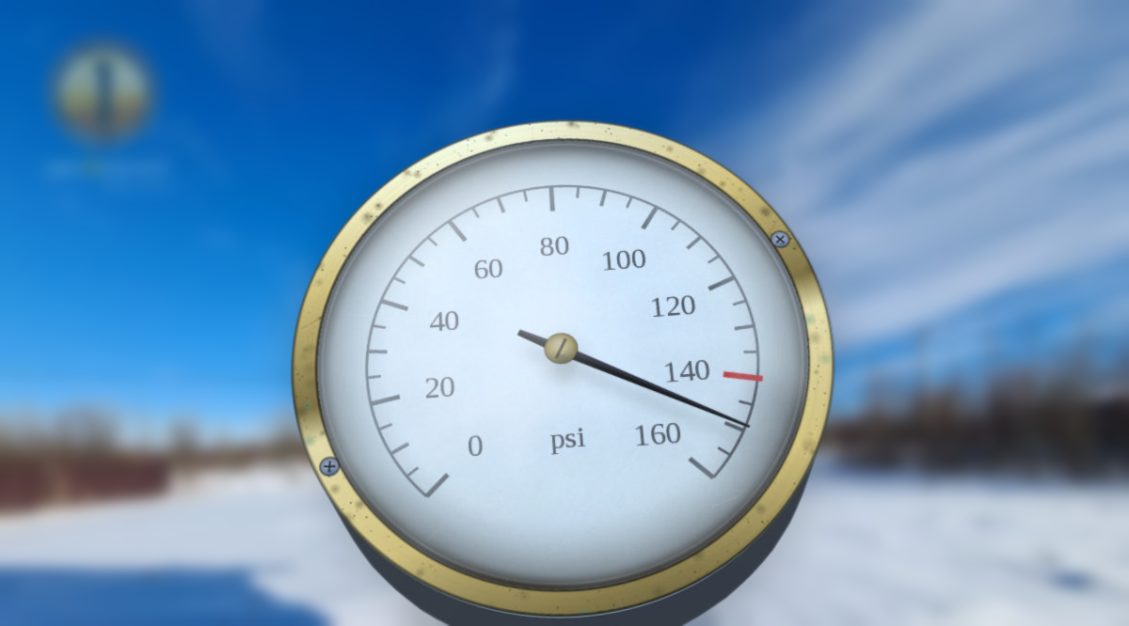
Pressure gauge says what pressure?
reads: 150 psi
